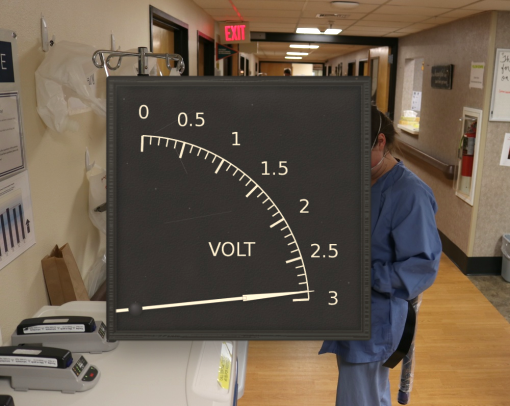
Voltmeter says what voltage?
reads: 2.9 V
